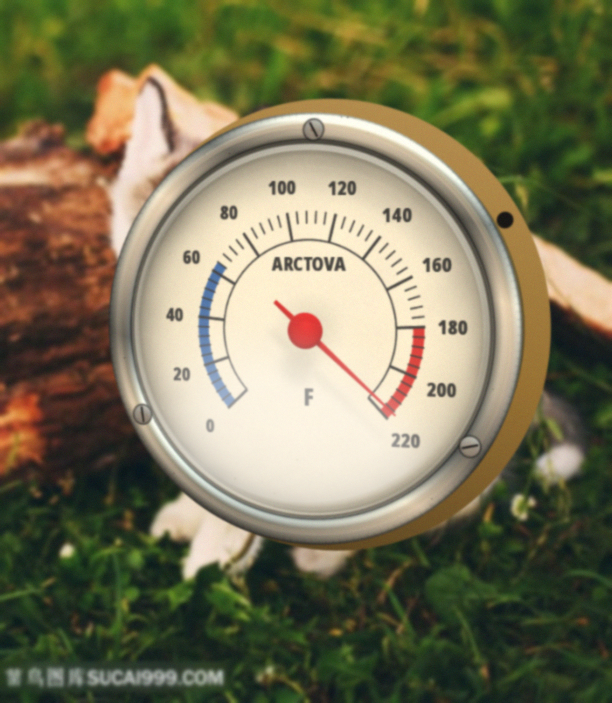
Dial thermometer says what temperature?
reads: 216 °F
